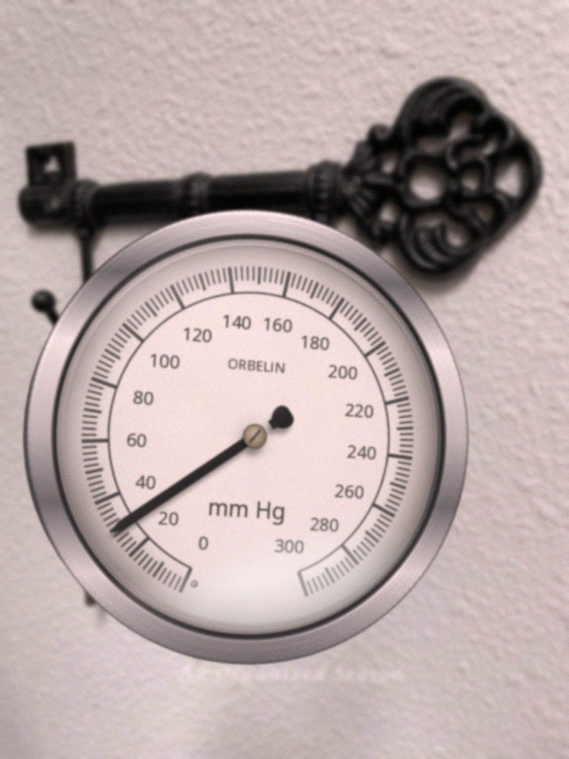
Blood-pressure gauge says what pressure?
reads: 30 mmHg
